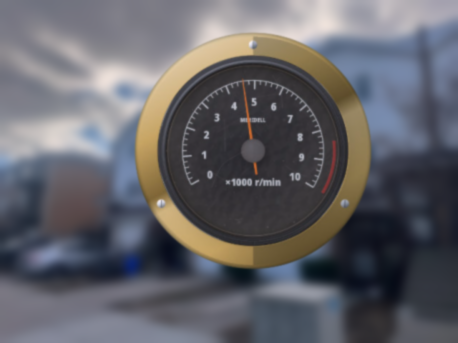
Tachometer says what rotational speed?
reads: 4600 rpm
